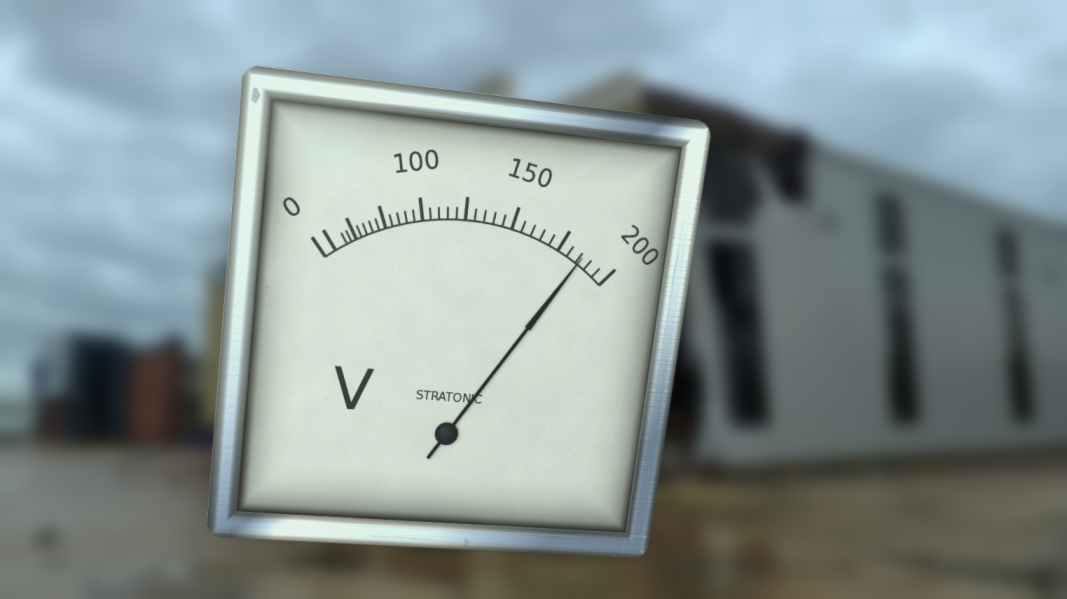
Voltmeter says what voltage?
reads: 185 V
